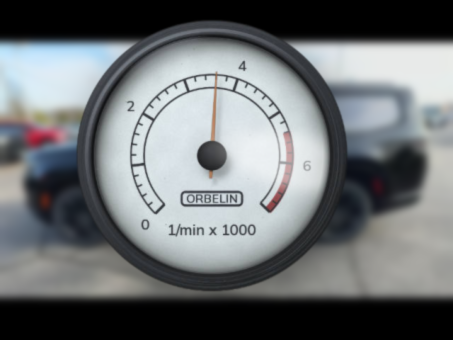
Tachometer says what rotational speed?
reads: 3600 rpm
